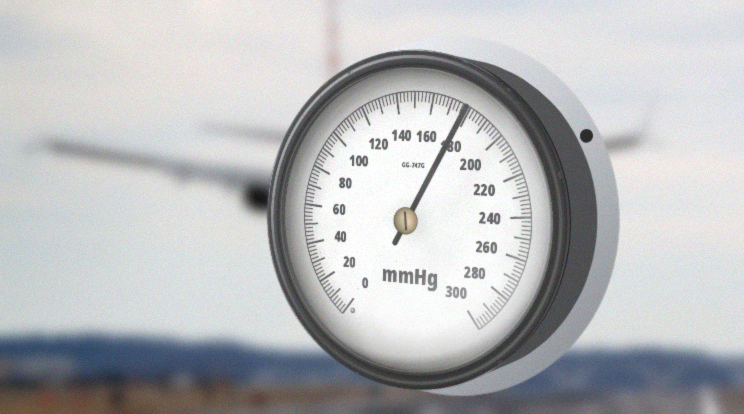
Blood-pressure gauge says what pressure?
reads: 180 mmHg
